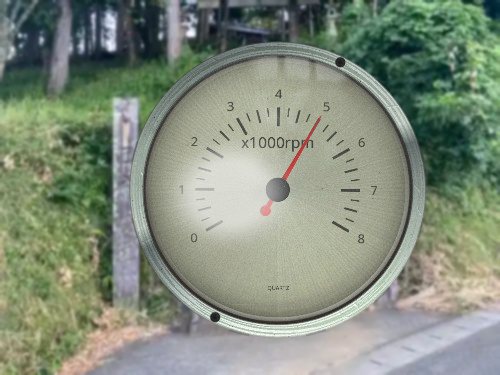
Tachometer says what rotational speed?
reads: 5000 rpm
